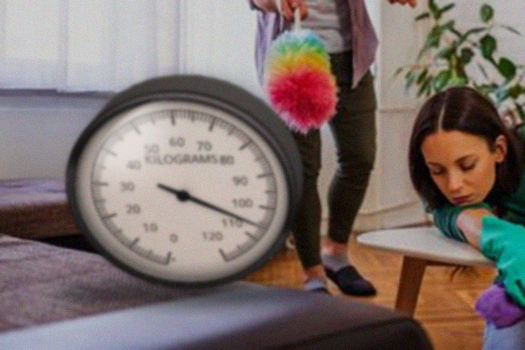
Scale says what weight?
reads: 105 kg
